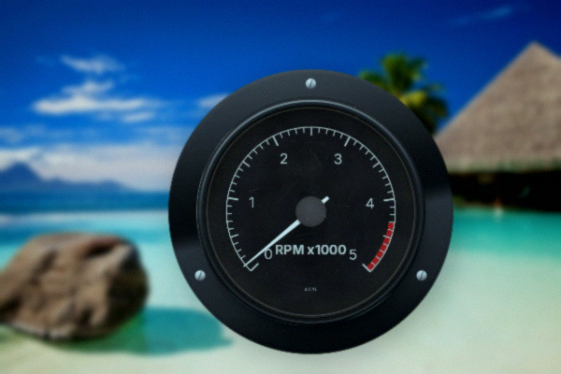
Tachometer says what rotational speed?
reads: 100 rpm
